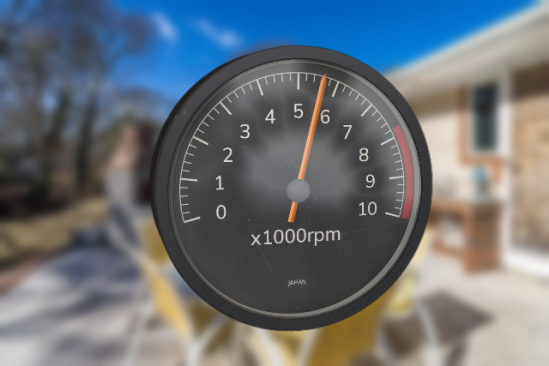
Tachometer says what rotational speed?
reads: 5600 rpm
